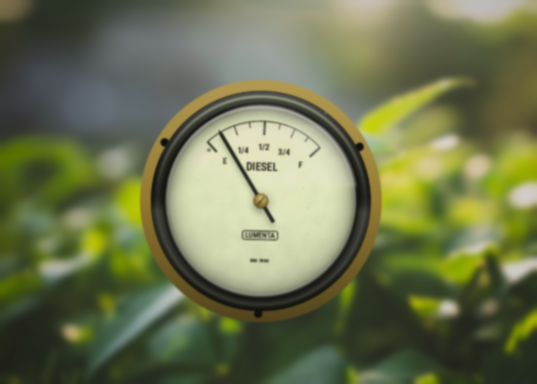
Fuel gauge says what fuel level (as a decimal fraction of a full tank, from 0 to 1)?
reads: 0.125
